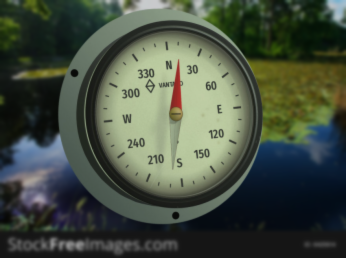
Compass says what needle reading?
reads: 10 °
